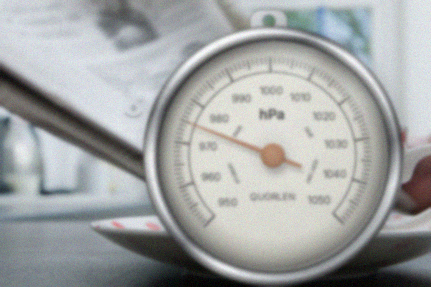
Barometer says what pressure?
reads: 975 hPa
